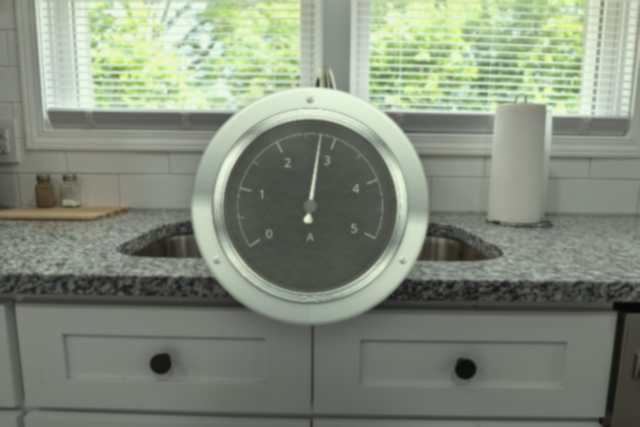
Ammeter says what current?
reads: 2.75 A
